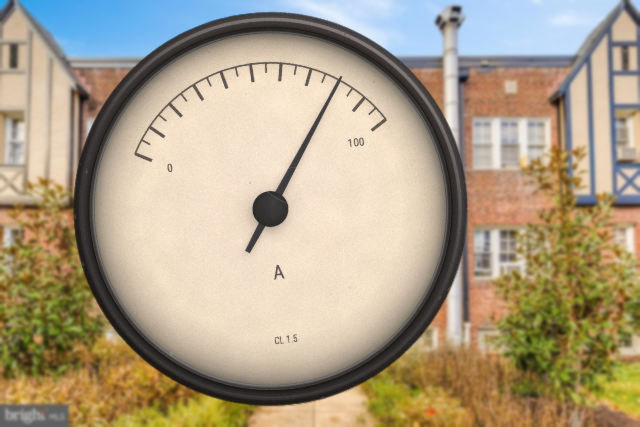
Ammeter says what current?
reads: 80 A
